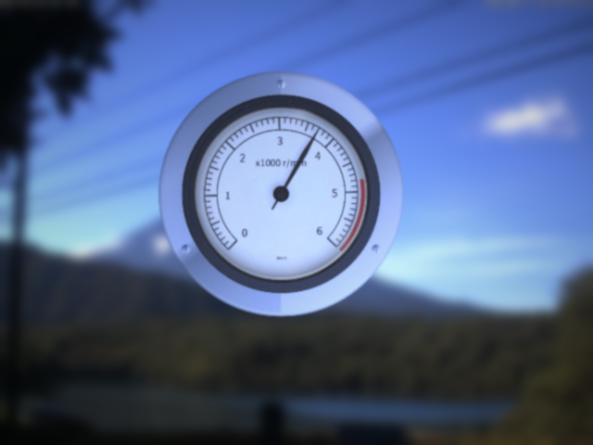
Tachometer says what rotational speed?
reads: 3700 rpm
